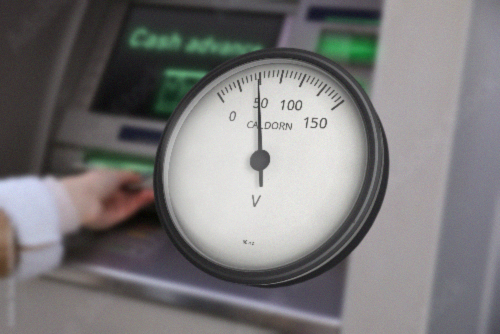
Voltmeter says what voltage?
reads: 50 V
